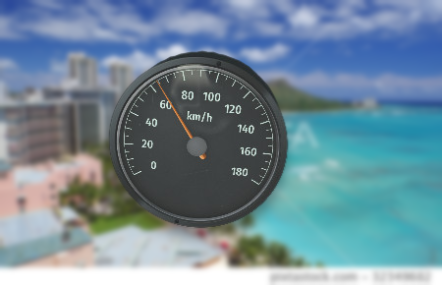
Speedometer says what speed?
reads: 65 km/h
